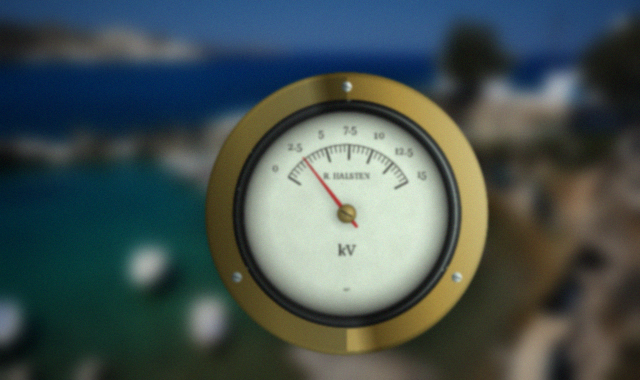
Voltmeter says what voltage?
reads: 2.5 kV
